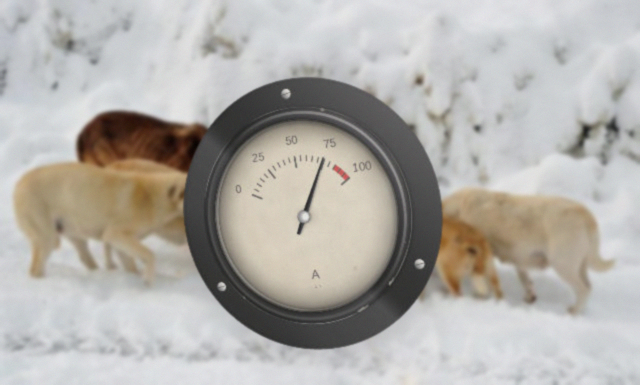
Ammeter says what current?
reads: 75 A
